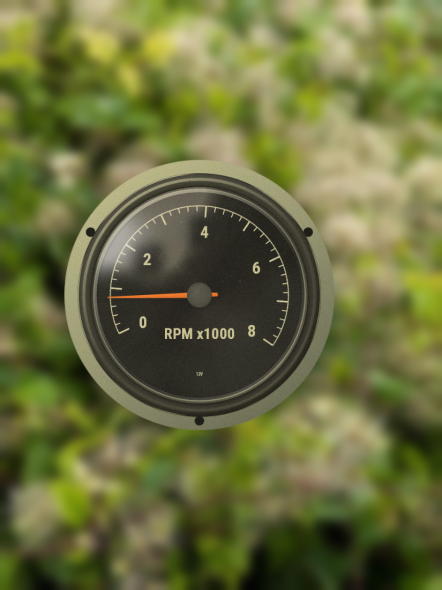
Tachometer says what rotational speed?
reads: 800 rpm
